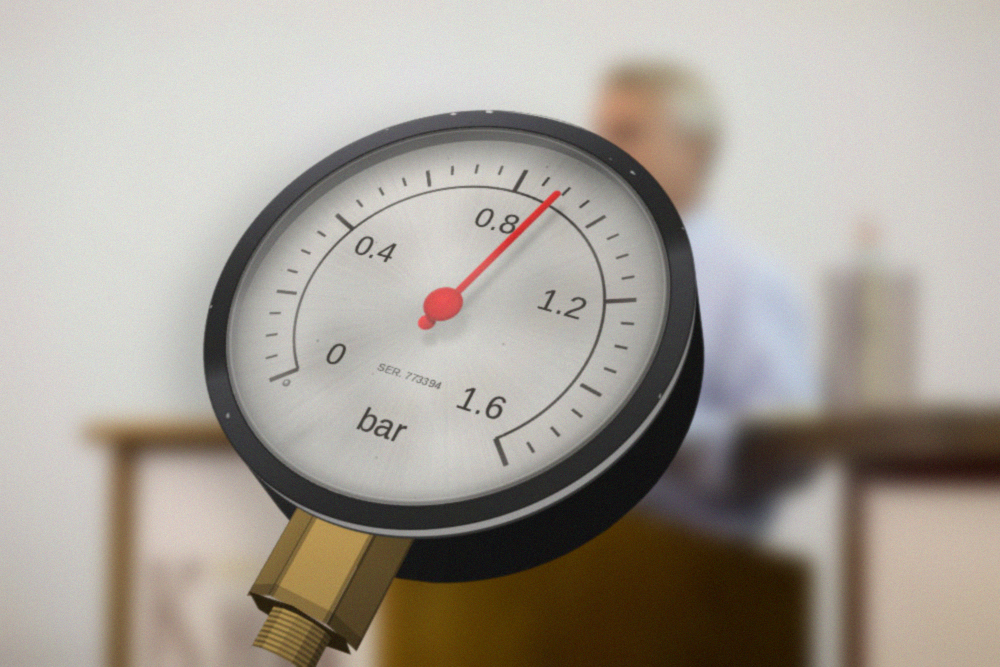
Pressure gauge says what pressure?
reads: 0.9 bar
